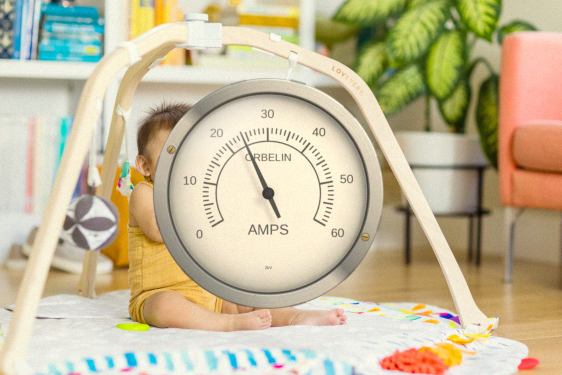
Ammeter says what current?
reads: 24 A
